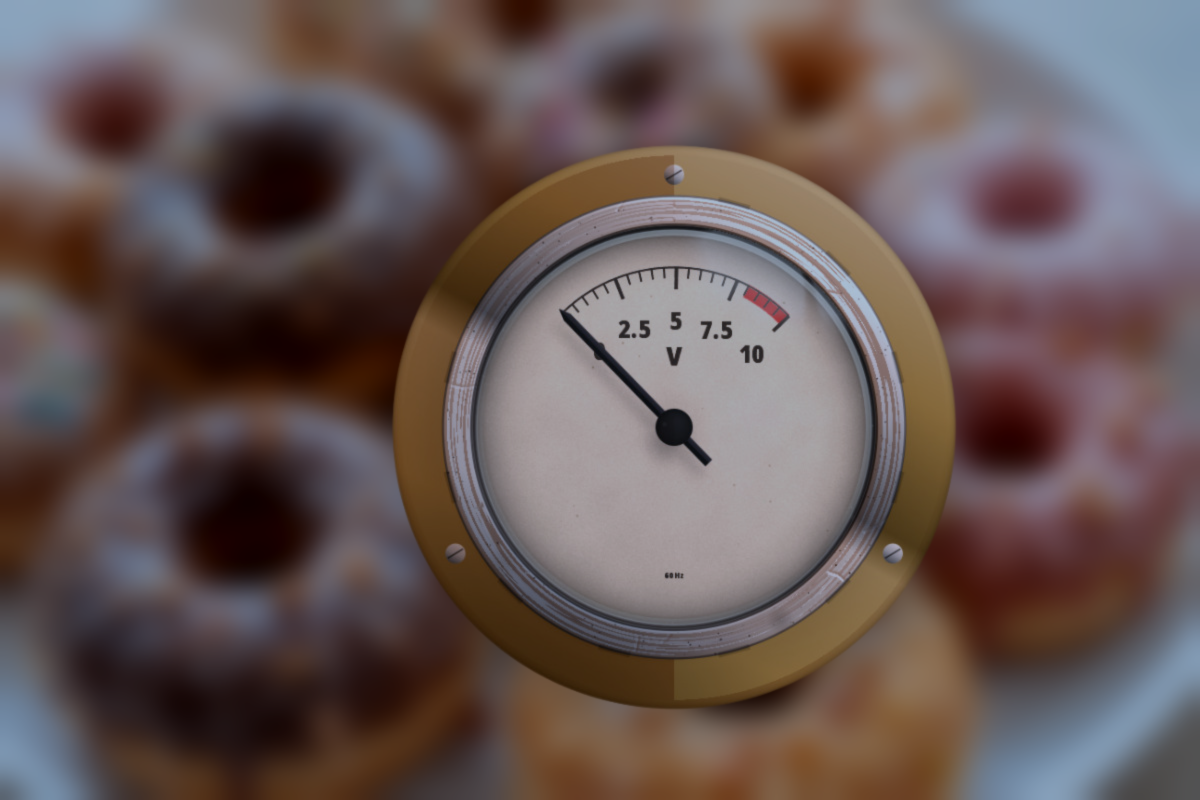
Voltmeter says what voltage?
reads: 0 V
